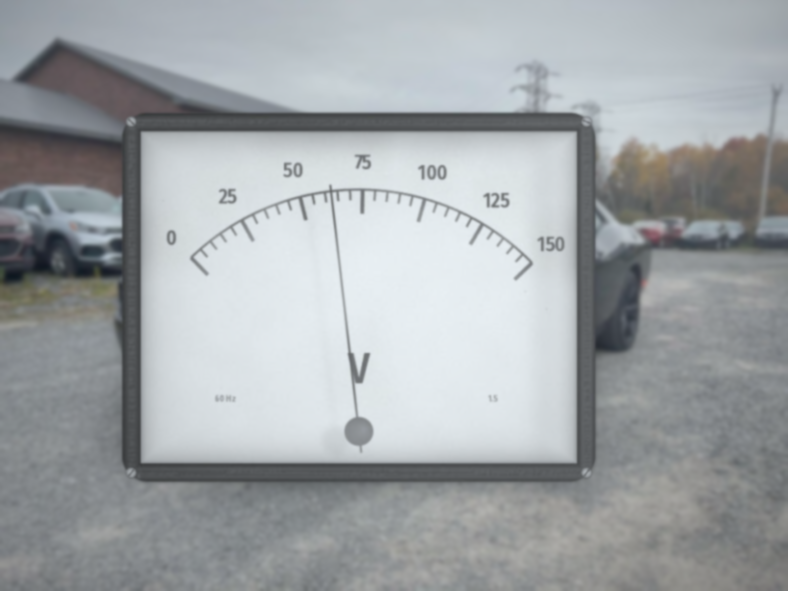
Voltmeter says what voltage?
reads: 62.5 V
